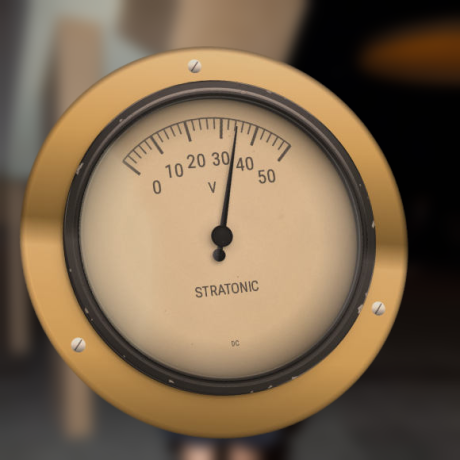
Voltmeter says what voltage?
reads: 34 V
